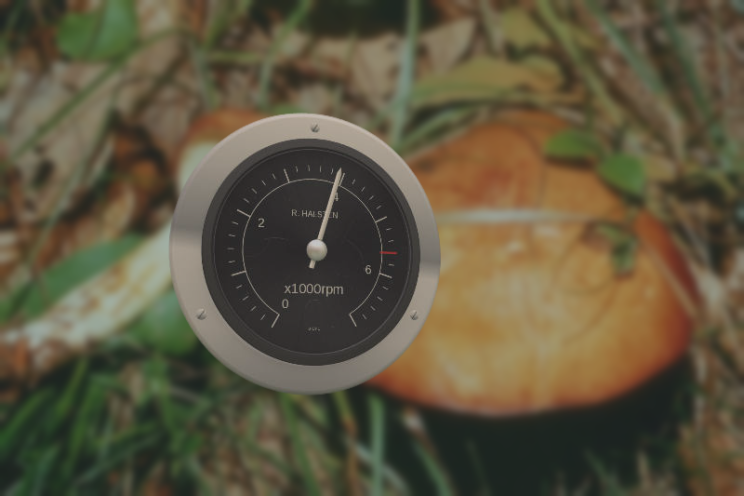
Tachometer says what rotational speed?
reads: 3900 rpm
